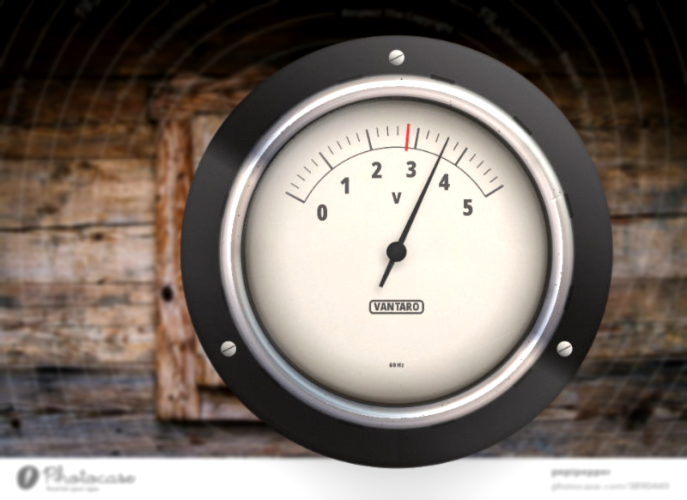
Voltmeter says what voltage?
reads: 3.6 V
